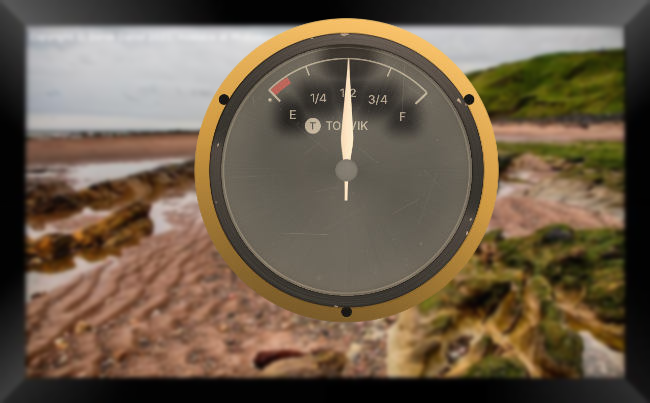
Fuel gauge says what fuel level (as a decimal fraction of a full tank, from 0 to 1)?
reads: 0.5
